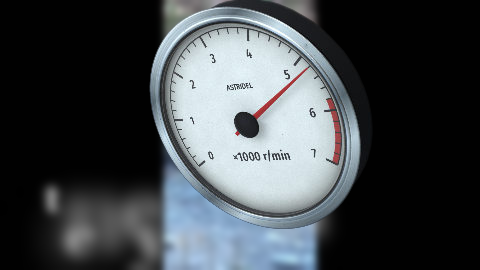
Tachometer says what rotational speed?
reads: 5200 rpm
